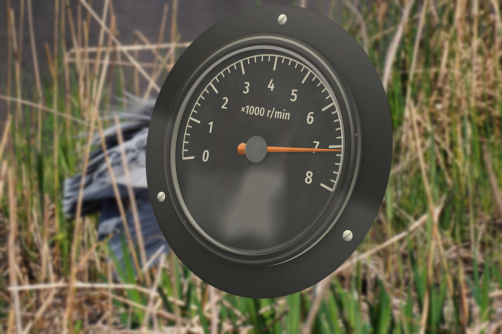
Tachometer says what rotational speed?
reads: 7100 rpm
